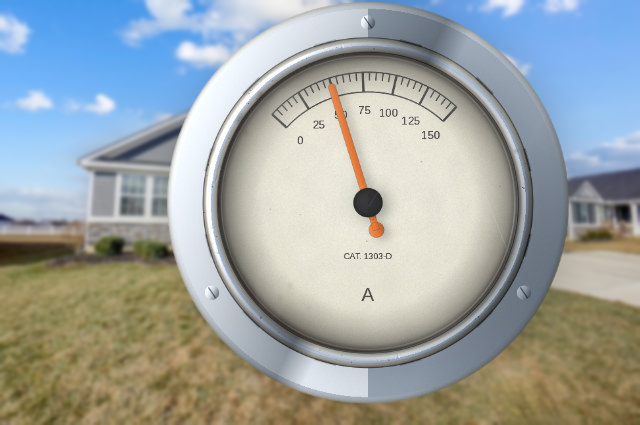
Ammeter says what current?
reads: 50 A
